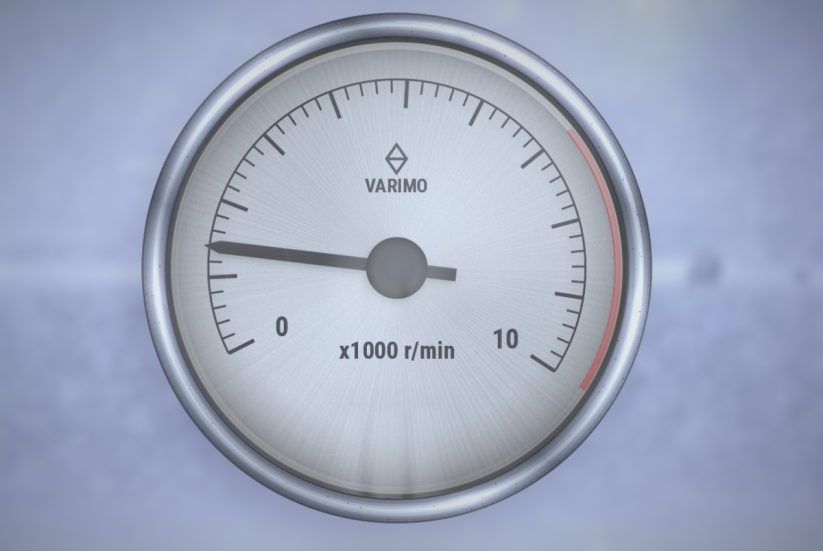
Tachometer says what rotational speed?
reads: 1400 rpm
